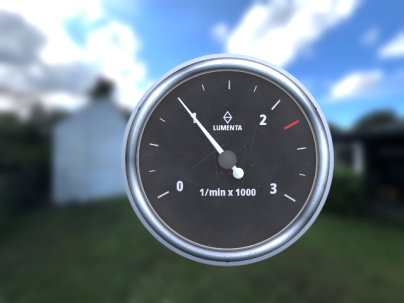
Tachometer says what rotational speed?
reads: 1000 rpm
